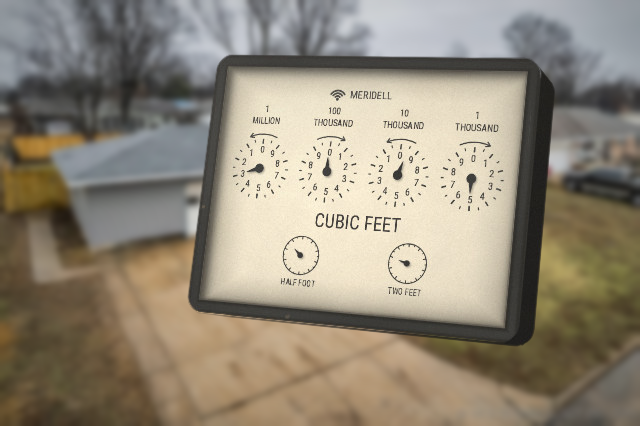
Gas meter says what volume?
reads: 299500 ft³
